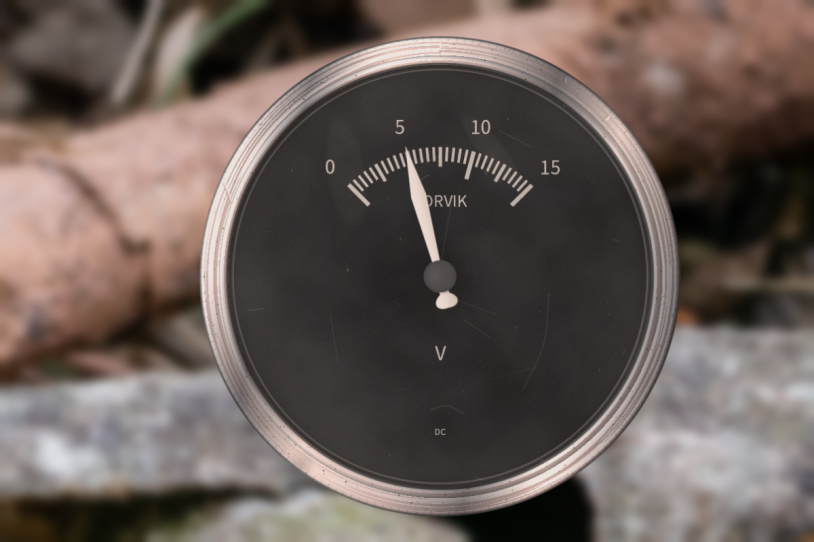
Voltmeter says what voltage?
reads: 5 V
